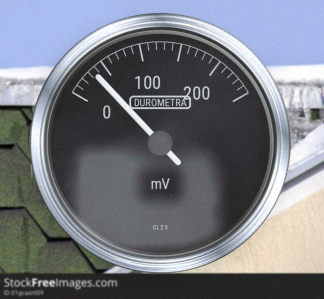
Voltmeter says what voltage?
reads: 35 mV
